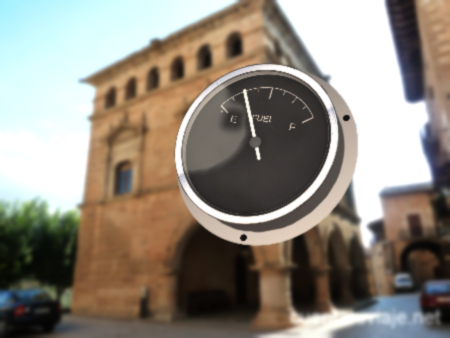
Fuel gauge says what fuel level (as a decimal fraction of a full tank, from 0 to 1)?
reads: 0.25
